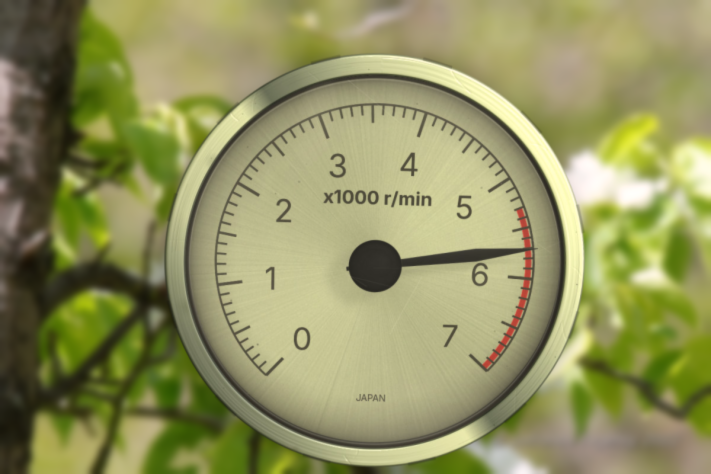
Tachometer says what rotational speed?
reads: 5700 rpm
